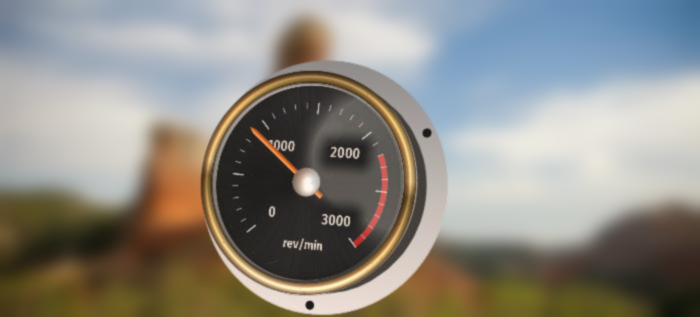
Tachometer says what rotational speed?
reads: 900 rpm
